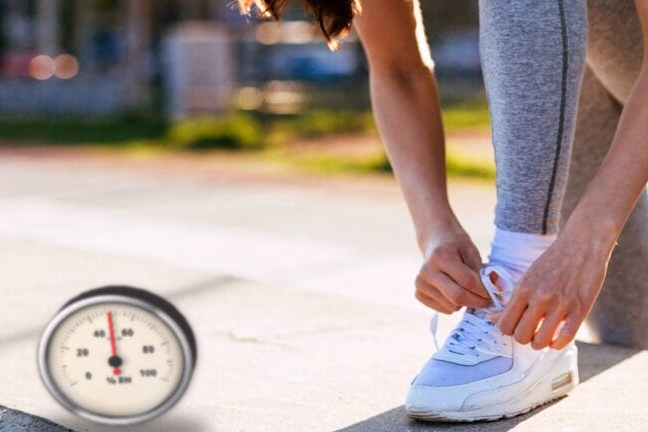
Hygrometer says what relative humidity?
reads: 50 %
